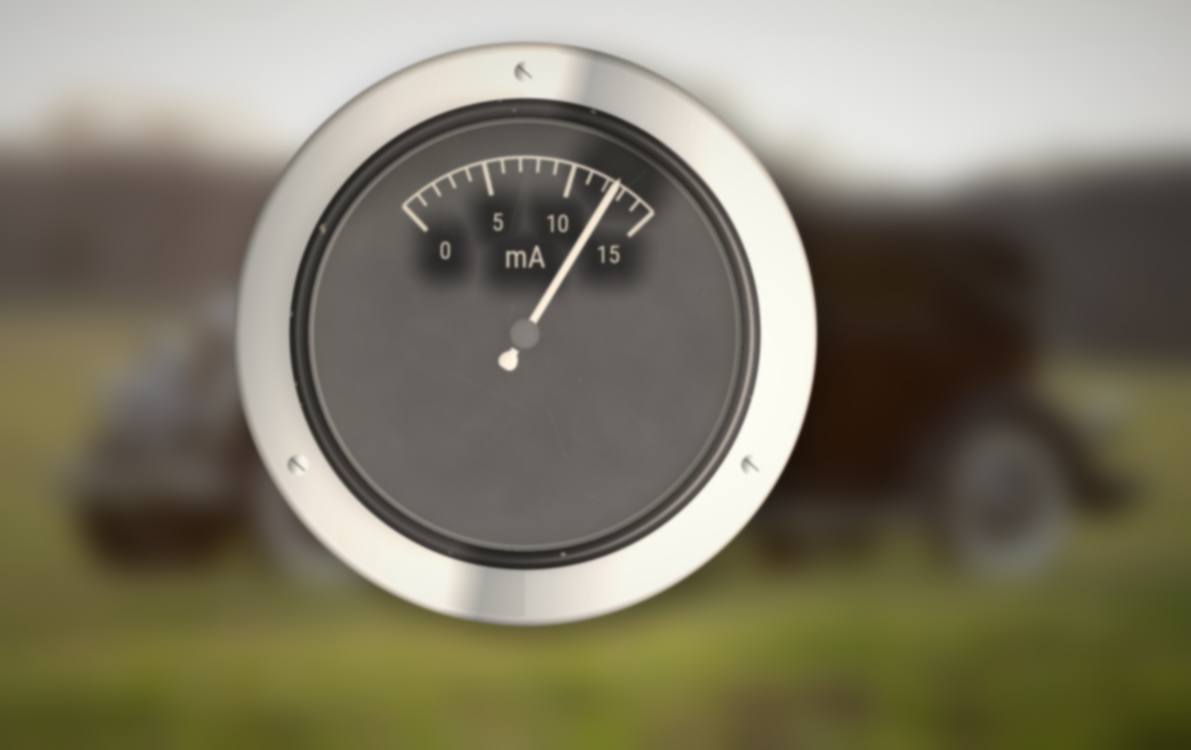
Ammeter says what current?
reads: 12.5 mA
